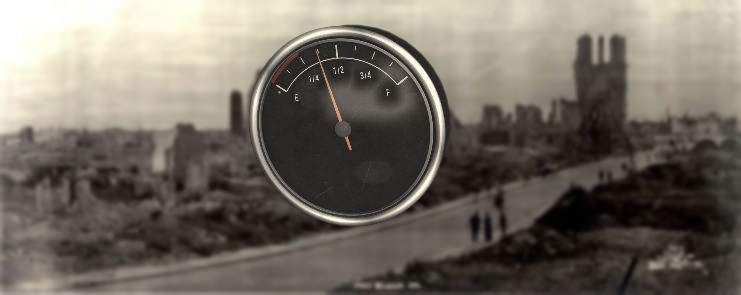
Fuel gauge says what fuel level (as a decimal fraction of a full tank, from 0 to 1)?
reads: 0.375
